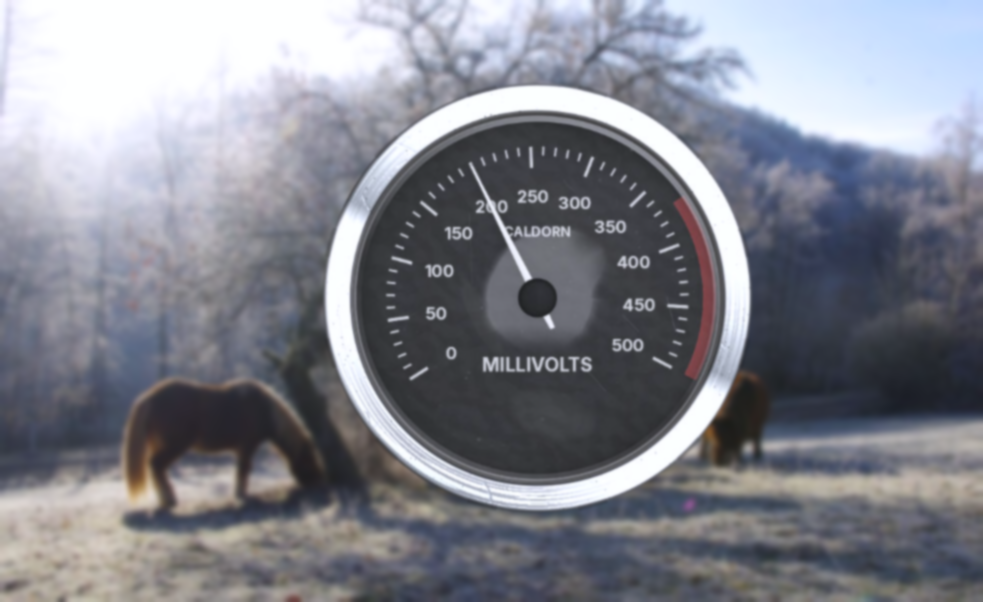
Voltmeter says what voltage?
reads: 200 mV
